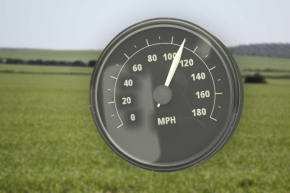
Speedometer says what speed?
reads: 110 mph
